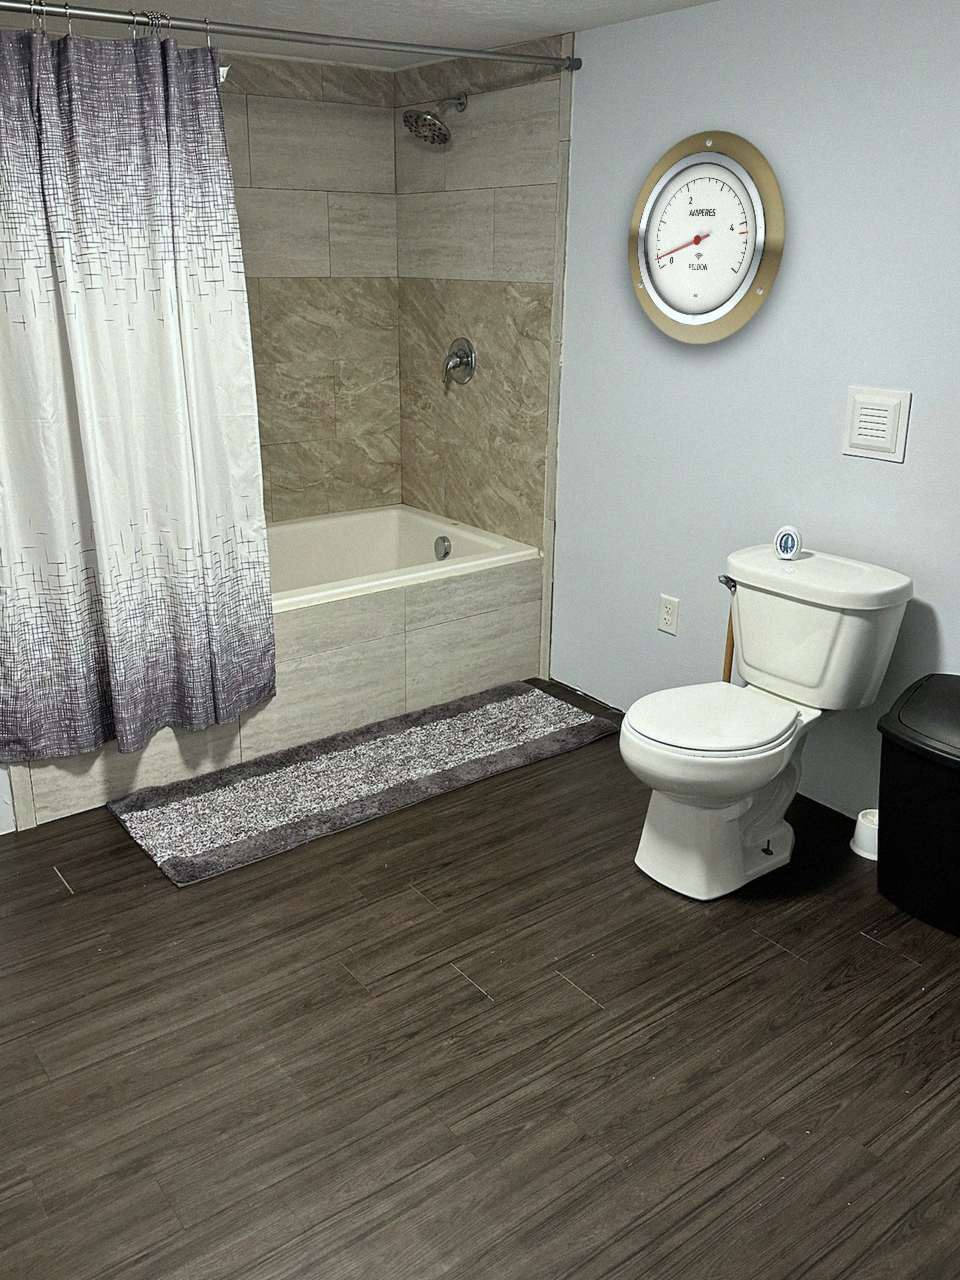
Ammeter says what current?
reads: 0.2 A
